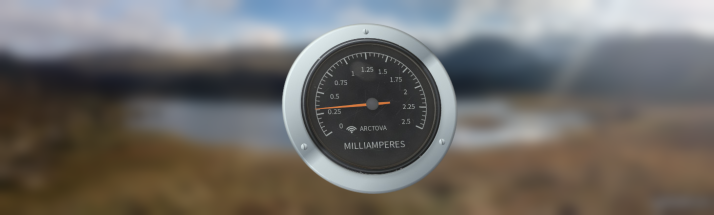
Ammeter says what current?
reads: 0.3 mA
